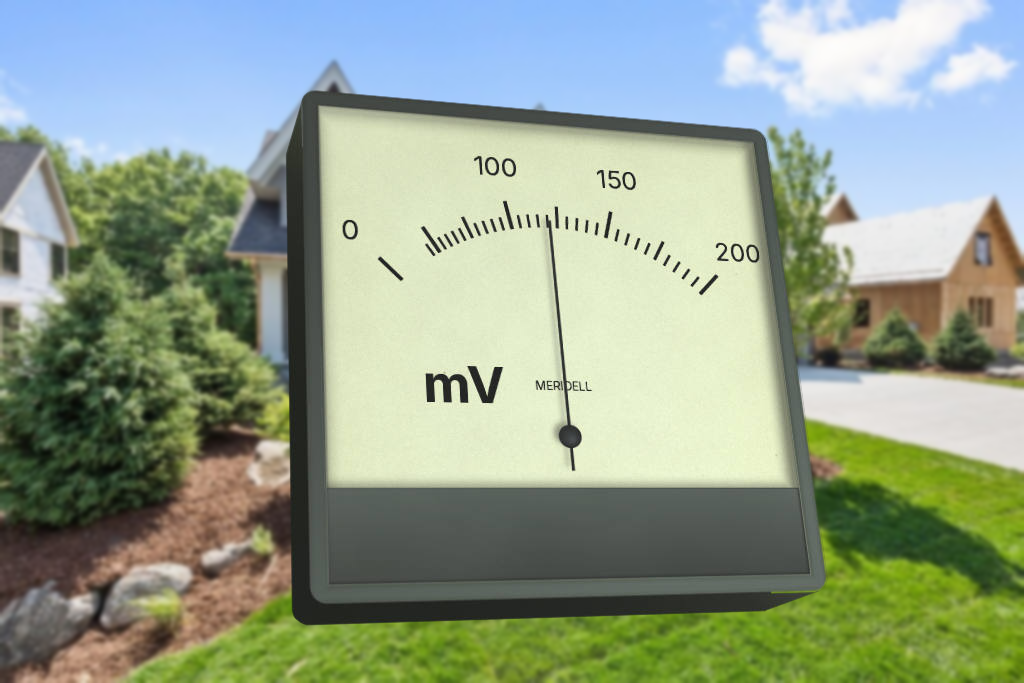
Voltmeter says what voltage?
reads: 120 mV
